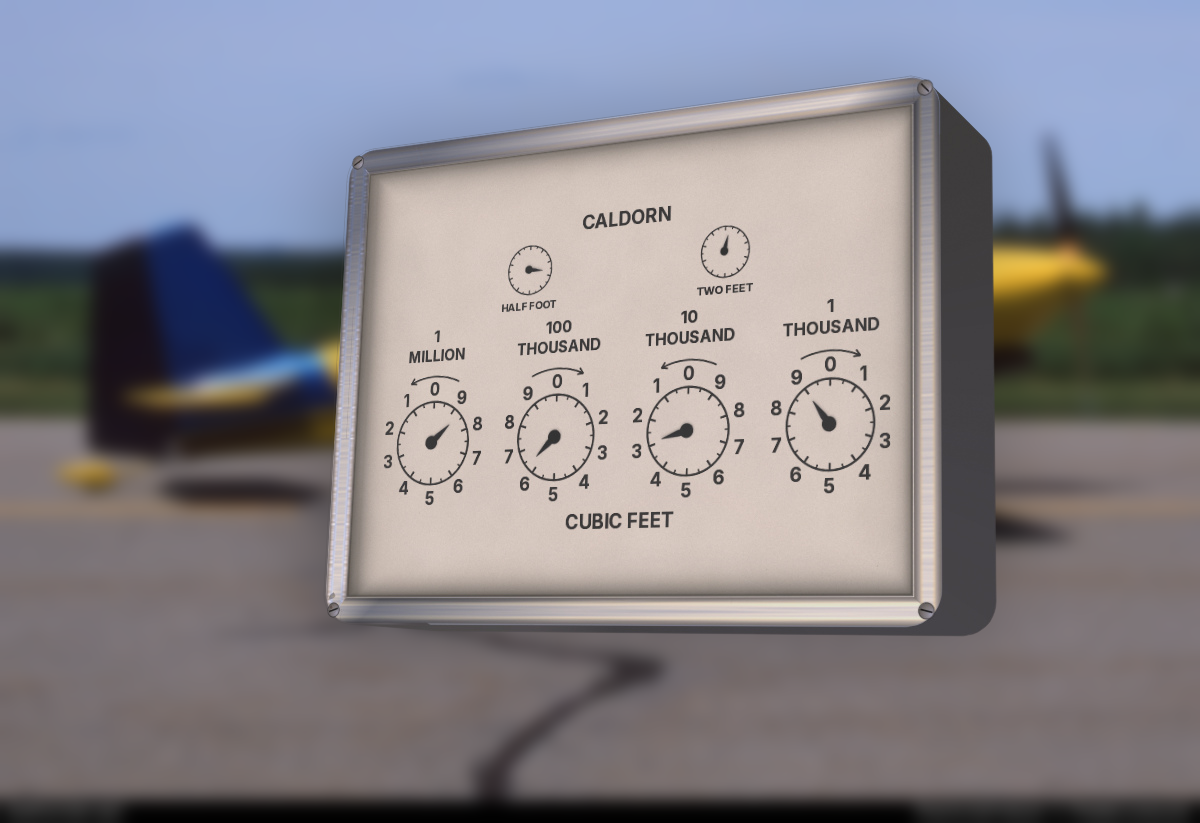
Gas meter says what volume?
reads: 862900 ft³
